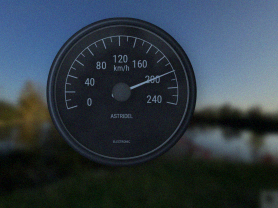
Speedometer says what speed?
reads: 200 km/h
